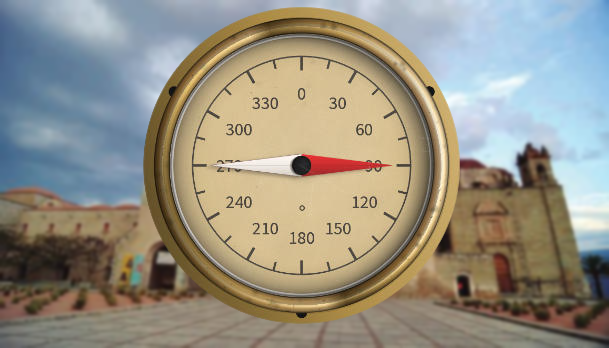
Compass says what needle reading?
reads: 90 °
